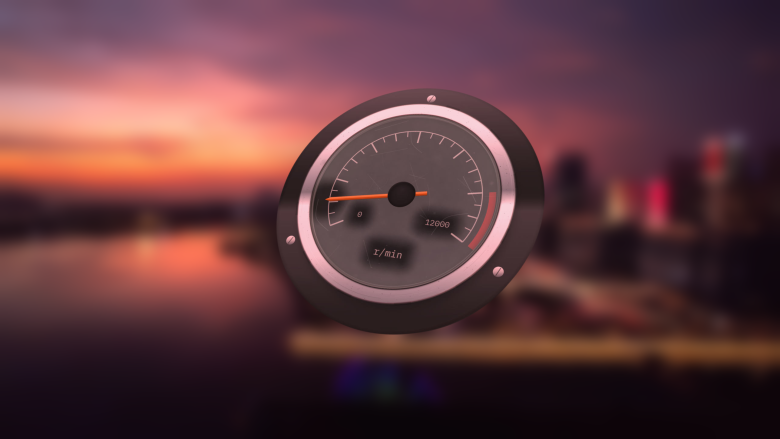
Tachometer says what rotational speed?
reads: 1000 rpm
